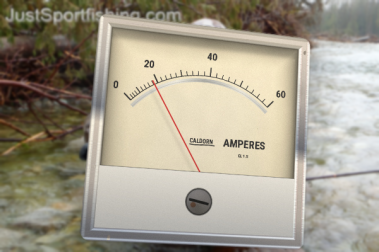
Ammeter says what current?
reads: 18 A
